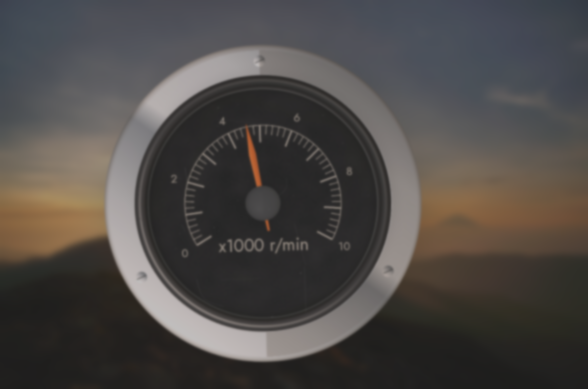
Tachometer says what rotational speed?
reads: 4600 rpm
